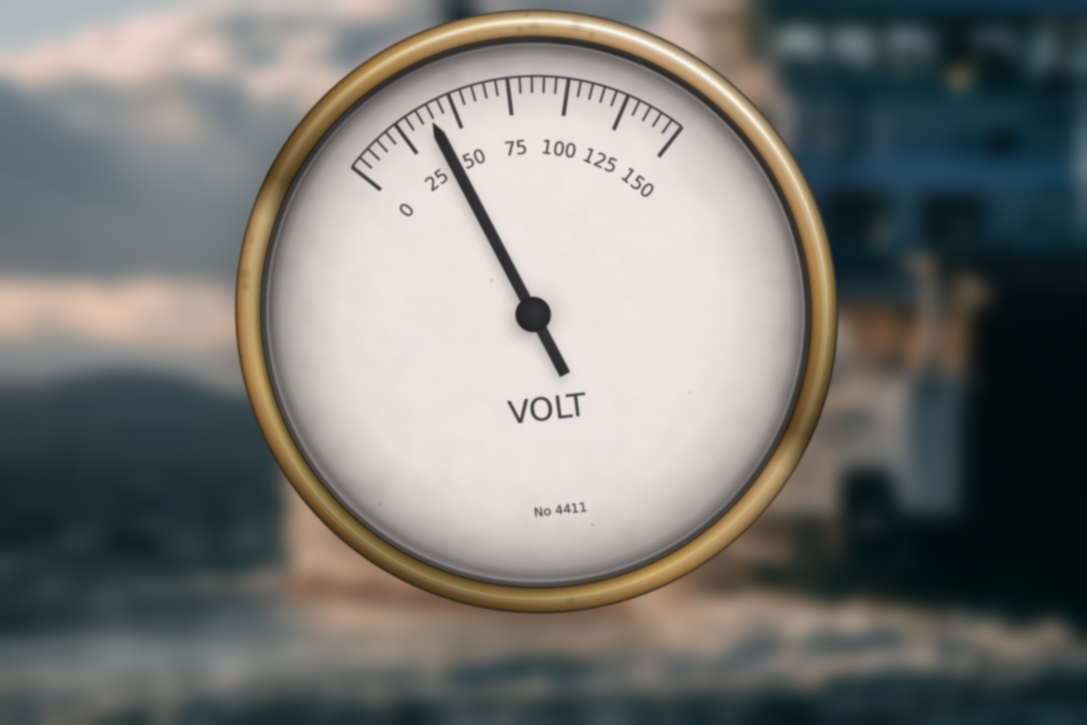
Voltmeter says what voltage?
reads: 40 V
